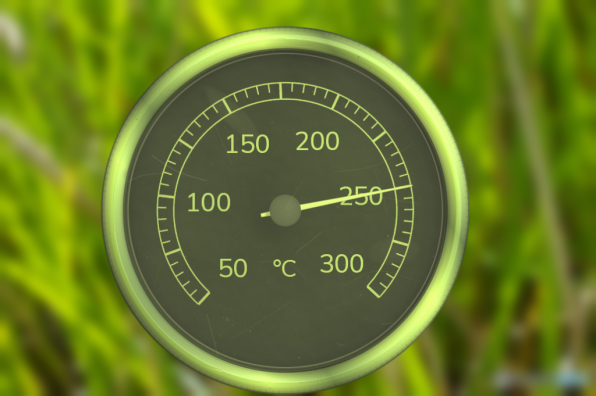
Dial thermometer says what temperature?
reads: 250 °C
